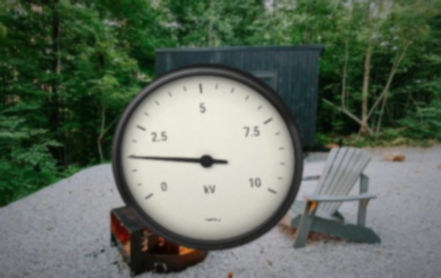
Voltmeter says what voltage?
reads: 1.5 kV
